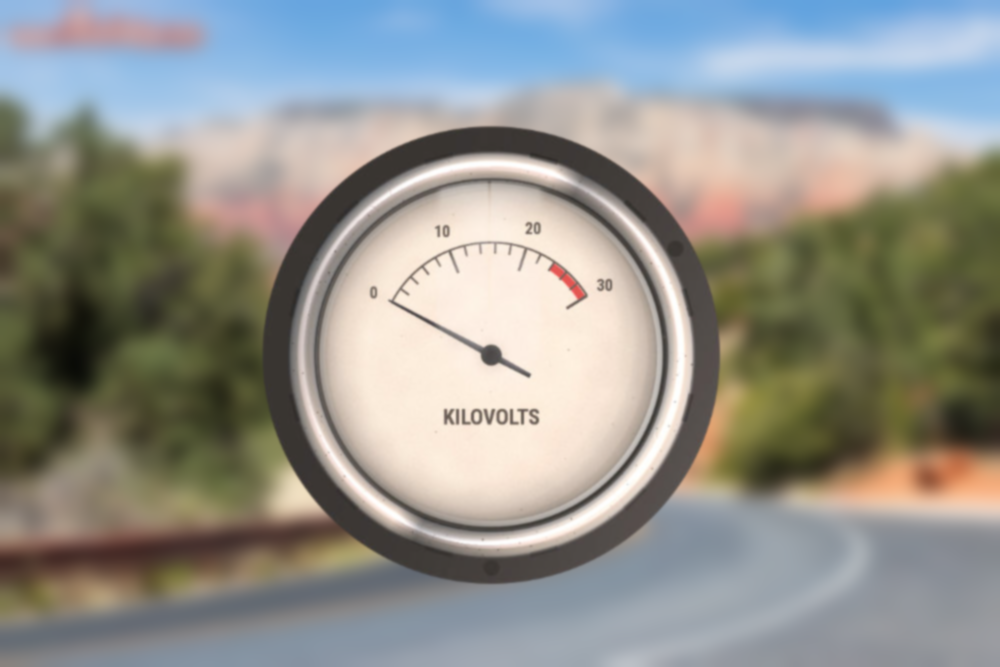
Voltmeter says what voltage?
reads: 0 kV
